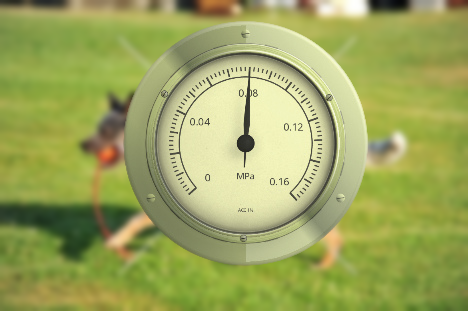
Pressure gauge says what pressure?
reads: 0.08 MPa
